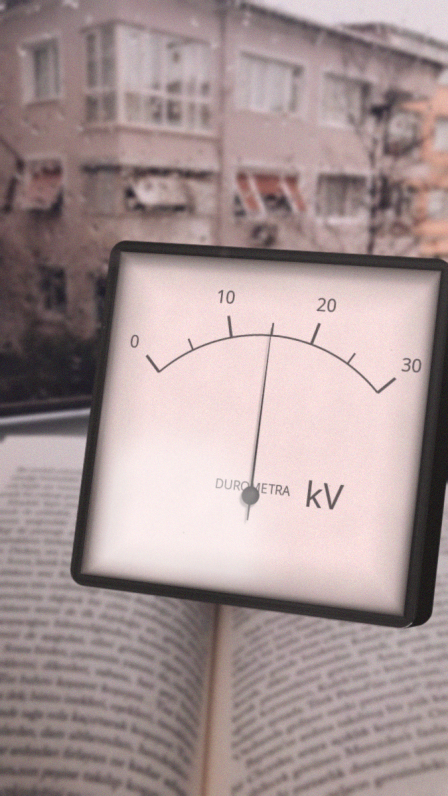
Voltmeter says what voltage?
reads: 15 kV
